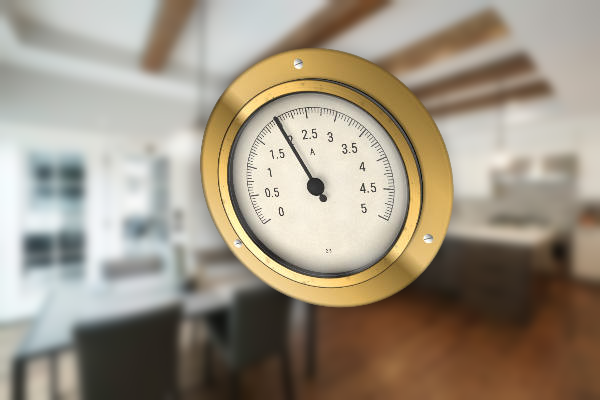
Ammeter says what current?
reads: 2 A
